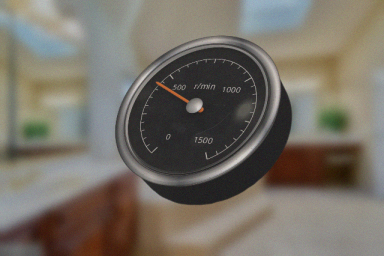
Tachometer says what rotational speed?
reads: 425 rpm
